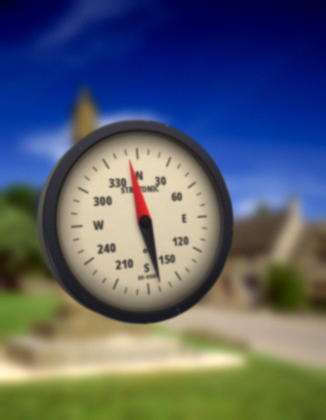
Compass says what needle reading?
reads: 350 °
